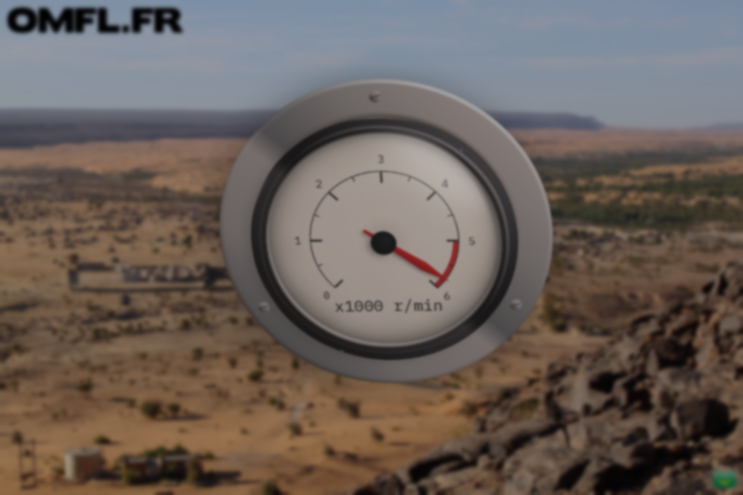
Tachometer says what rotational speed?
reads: 5750 rpm
